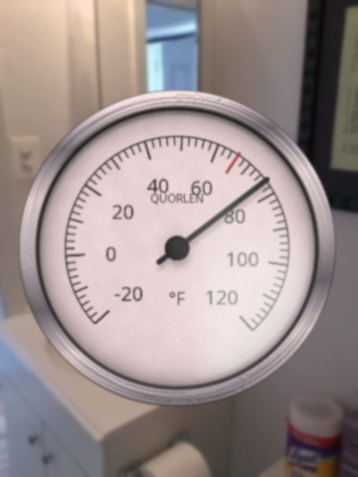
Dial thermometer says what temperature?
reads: 76 °F
